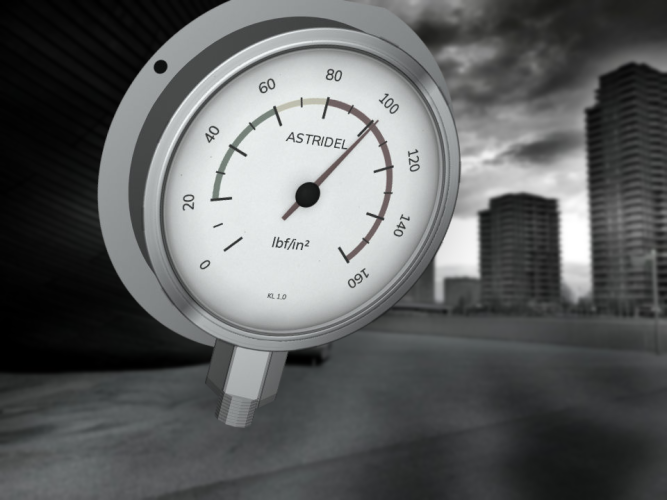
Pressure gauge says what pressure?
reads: 100 psi
